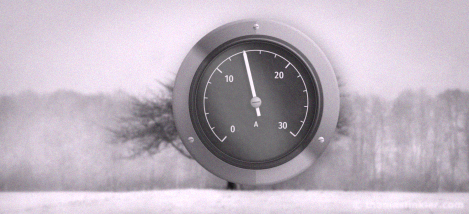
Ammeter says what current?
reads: 14 A
